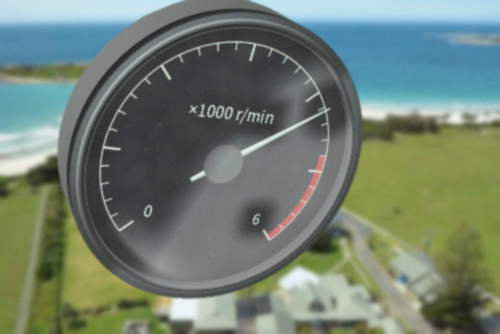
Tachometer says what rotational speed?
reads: 4200 rpm
